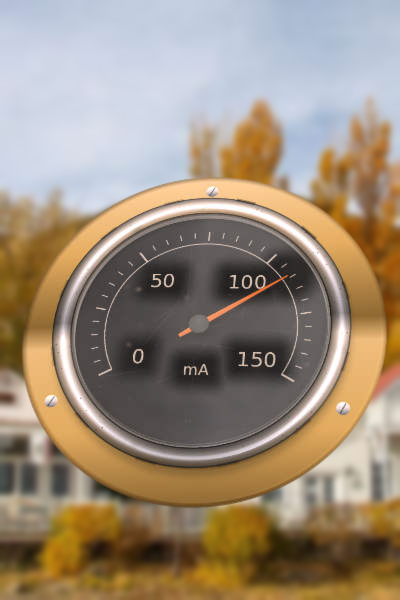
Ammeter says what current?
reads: 110 mA
